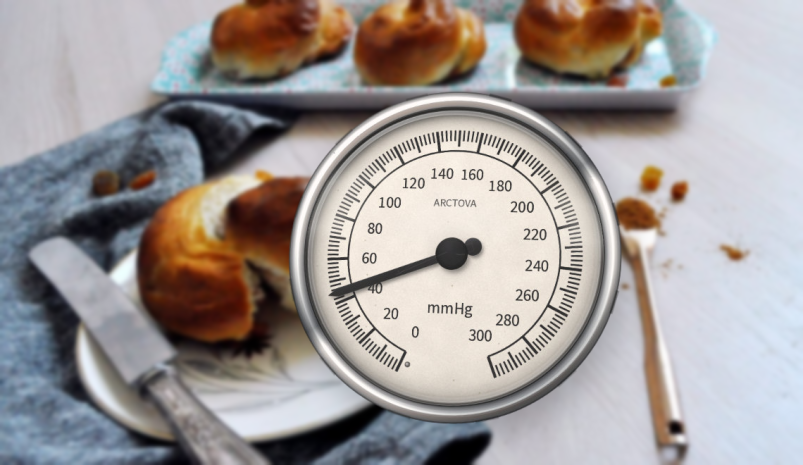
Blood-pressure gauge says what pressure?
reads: 44 mmHg
